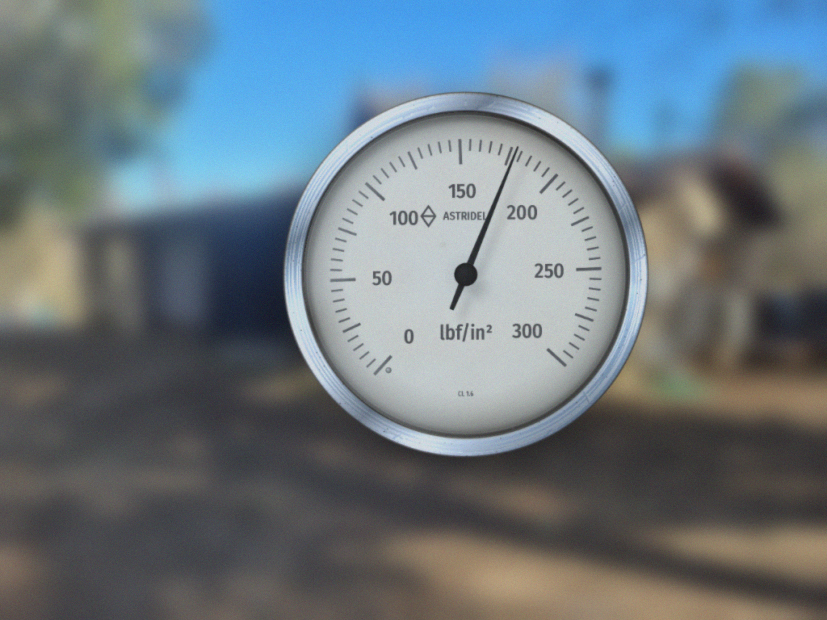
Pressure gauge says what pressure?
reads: 177.5 psi
